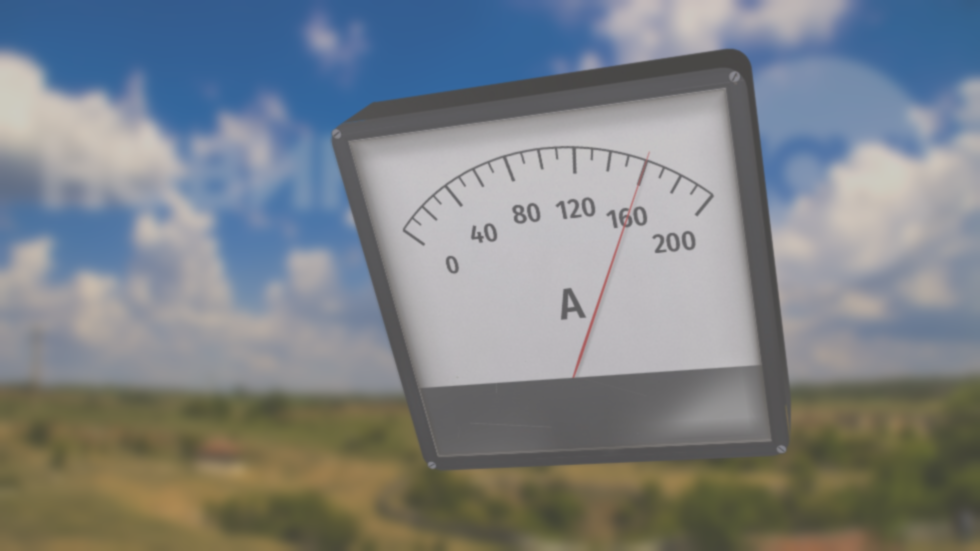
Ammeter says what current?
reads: 160 A
